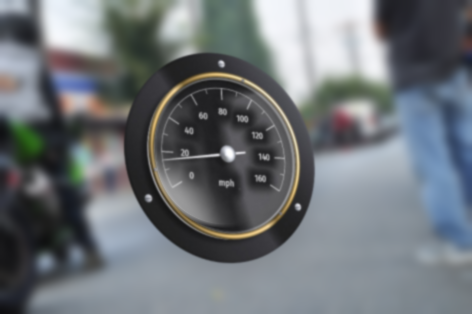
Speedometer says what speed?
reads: 15 mph
